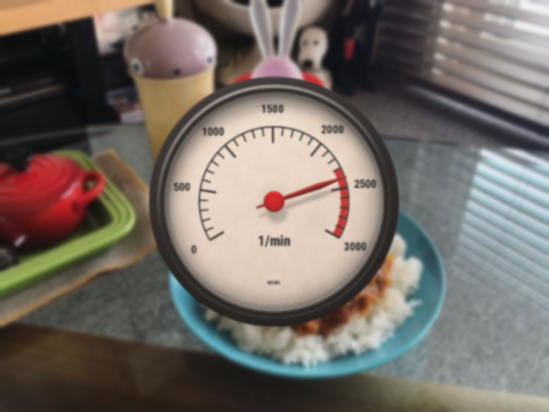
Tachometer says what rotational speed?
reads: 2400 rpm
